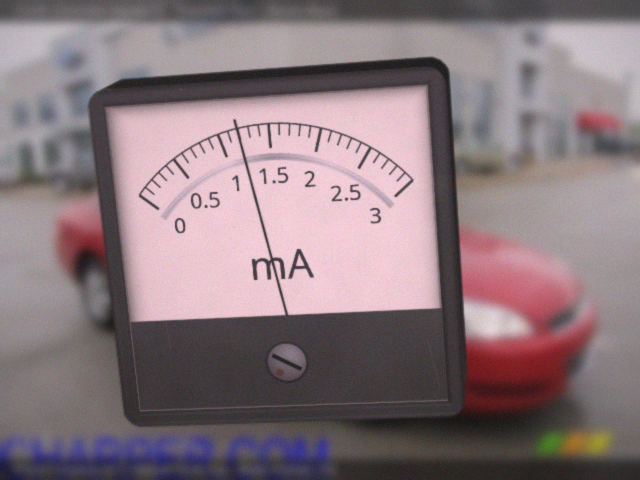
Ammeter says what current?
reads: 1.2 mA
